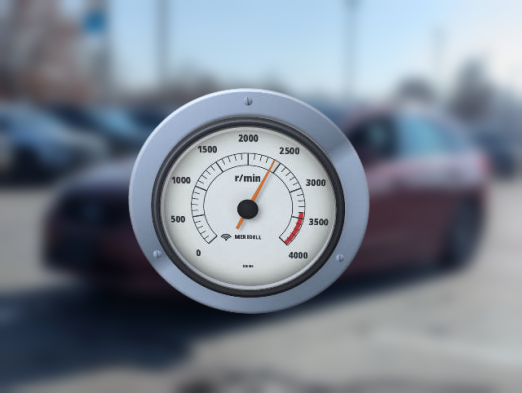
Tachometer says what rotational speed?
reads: 2400 rpm
